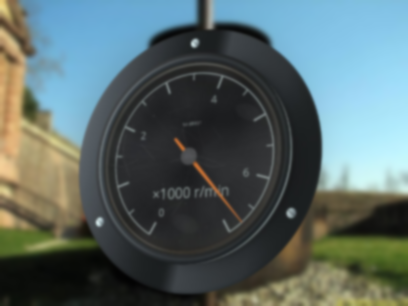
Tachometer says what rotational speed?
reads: 6750 rpm
